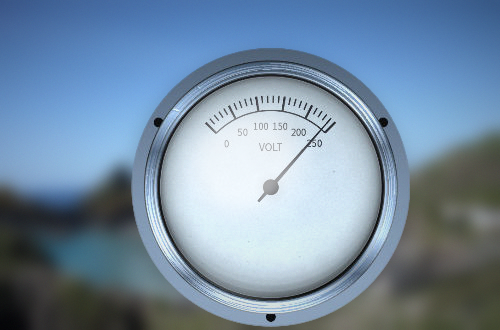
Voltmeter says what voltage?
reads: 240 V
